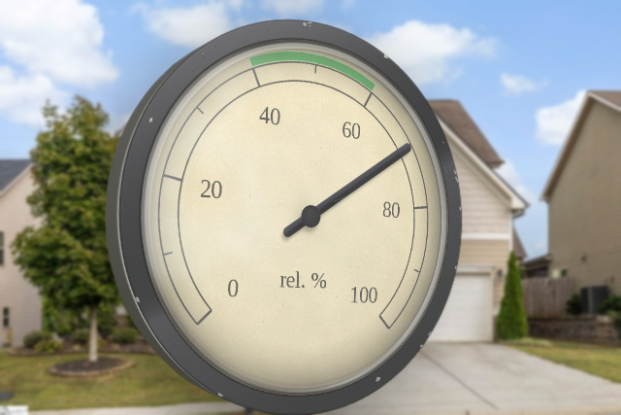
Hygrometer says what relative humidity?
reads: 70 %
